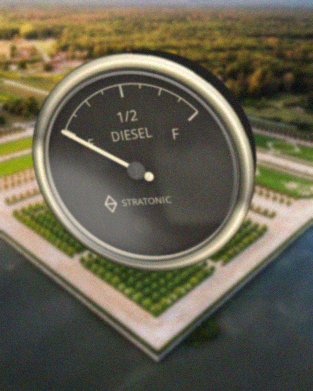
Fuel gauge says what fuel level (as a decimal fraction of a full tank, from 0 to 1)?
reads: 0
